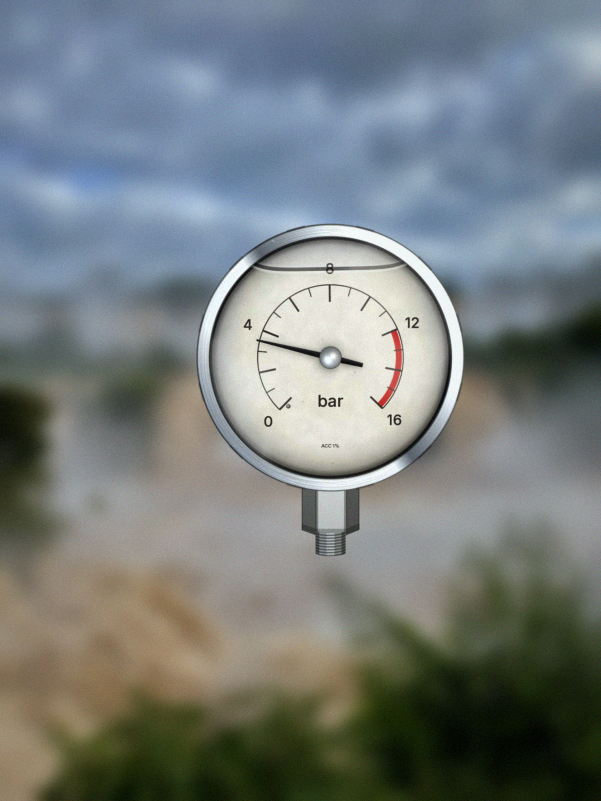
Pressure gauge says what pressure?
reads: 3.5 bar
